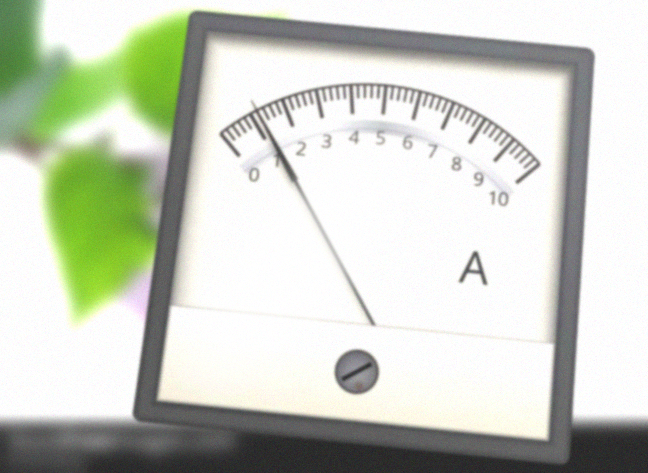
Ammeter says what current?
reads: 1.2 A
